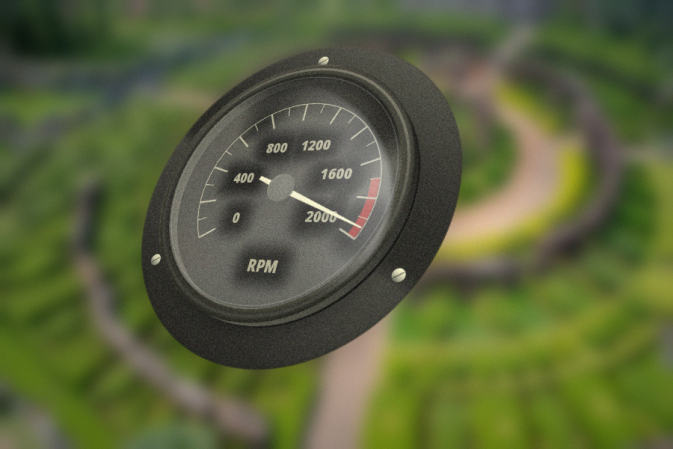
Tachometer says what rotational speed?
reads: 1950 rpm
